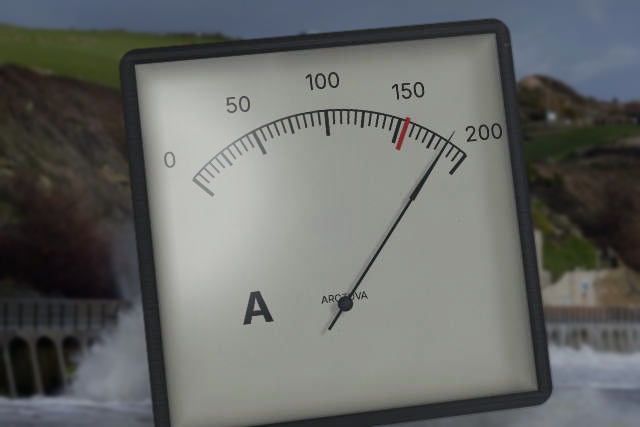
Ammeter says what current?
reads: 185 A
